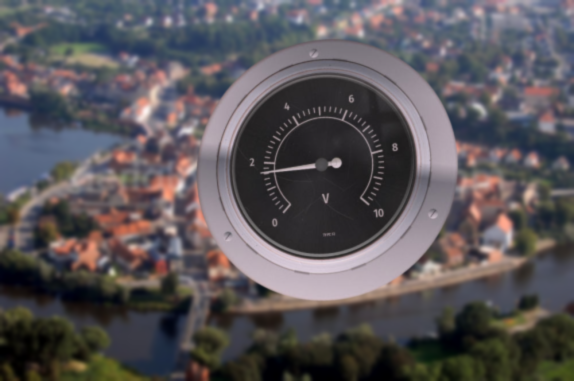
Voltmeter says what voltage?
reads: 1.6 V
